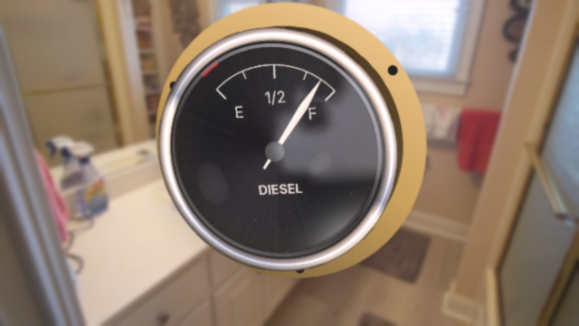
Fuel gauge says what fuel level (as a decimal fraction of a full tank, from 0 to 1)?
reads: 0.875
